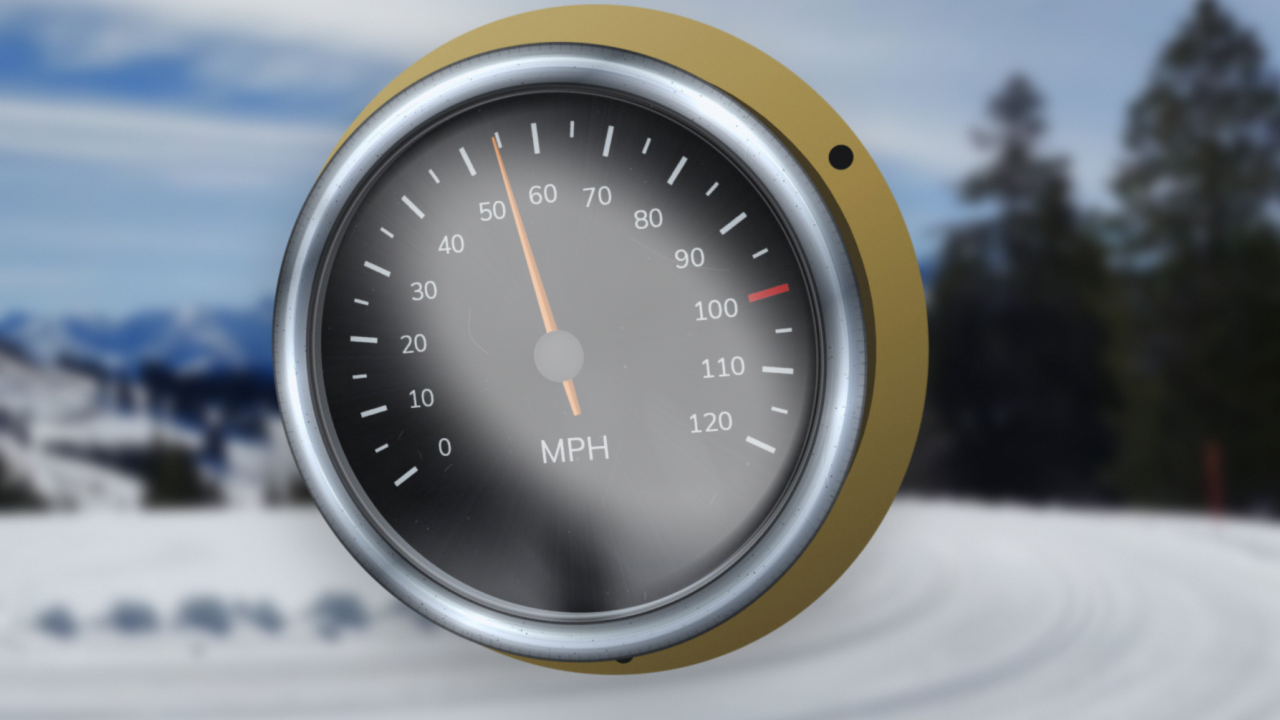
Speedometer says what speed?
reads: 55 mph
